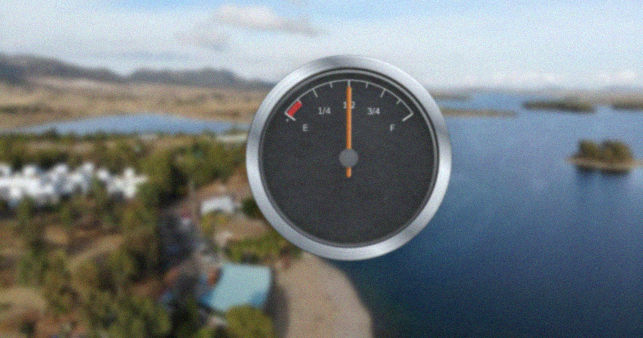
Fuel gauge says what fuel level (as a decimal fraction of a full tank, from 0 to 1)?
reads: 0.5
